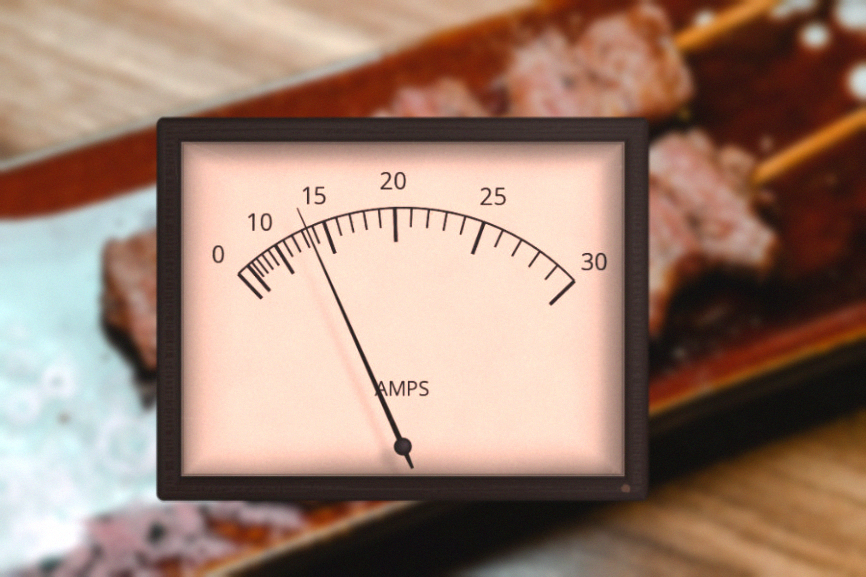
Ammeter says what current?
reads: 13.5 A
